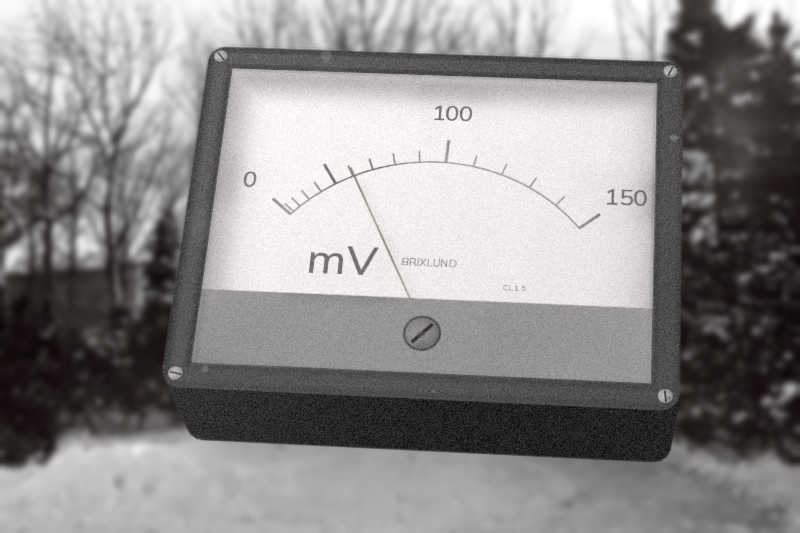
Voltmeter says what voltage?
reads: 60 mV
